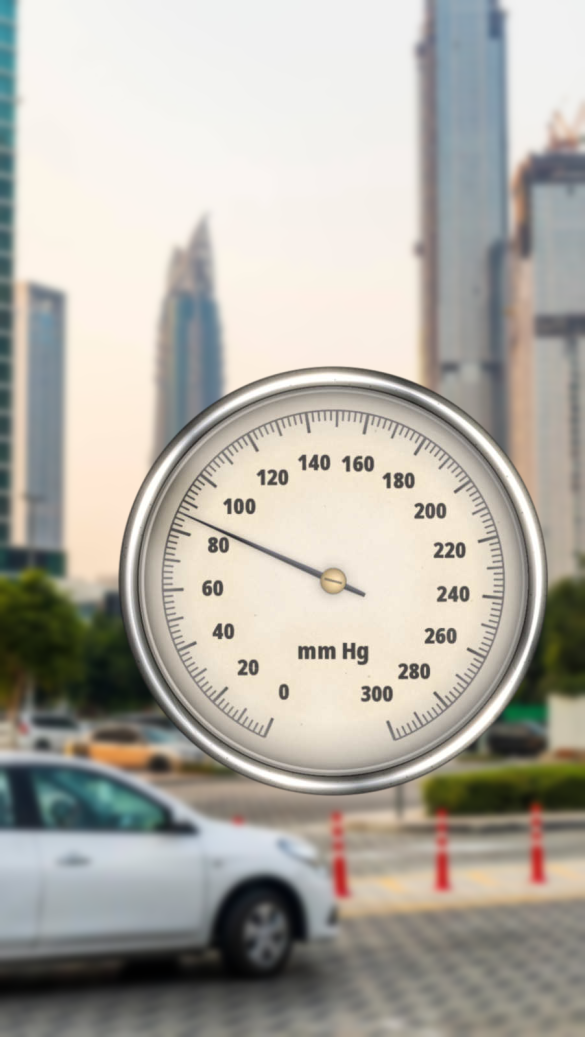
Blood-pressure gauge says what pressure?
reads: 86 mmHg
